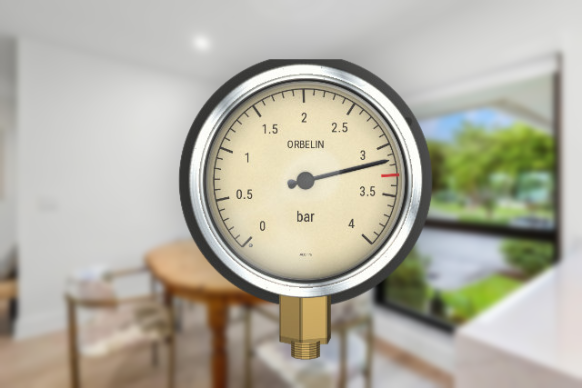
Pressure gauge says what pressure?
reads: 3.15 bar
